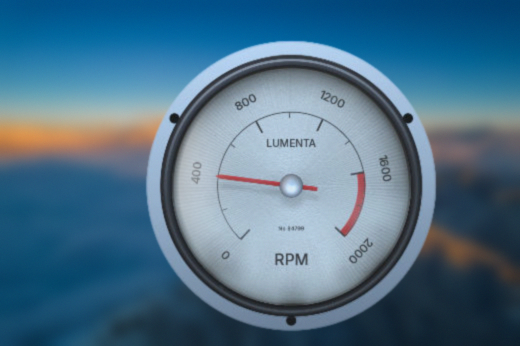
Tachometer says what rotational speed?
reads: 400 rpm
